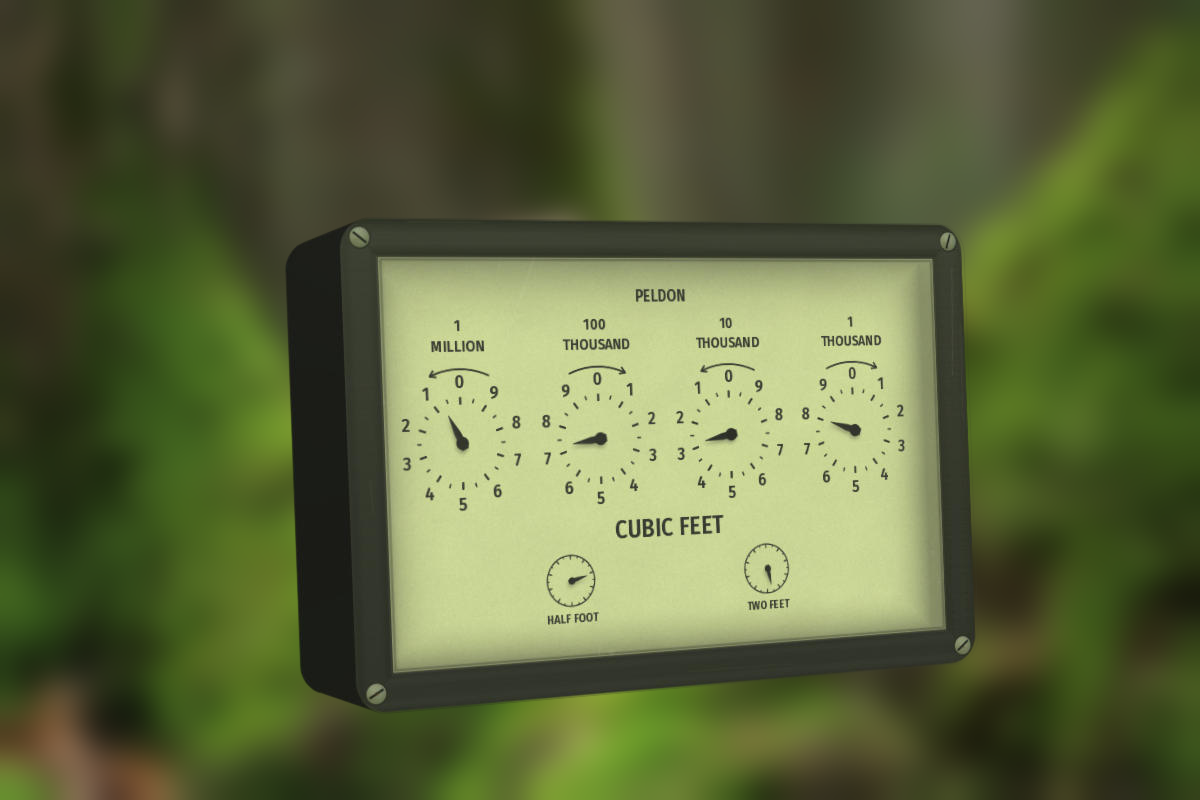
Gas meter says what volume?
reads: 72800 ft³
